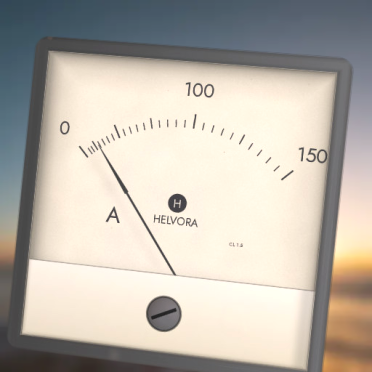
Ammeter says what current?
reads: 30 A
